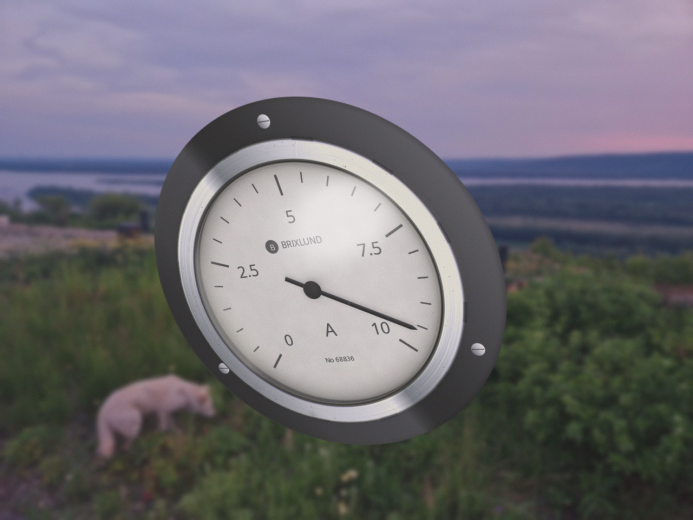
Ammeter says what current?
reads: 9.5 A
